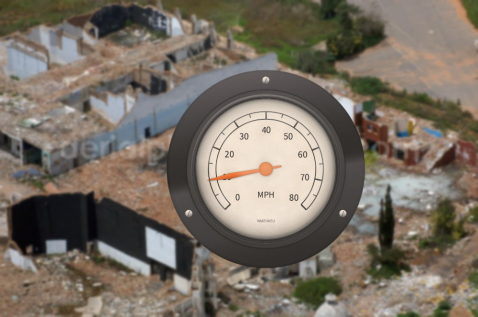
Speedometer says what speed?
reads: 10 mph
